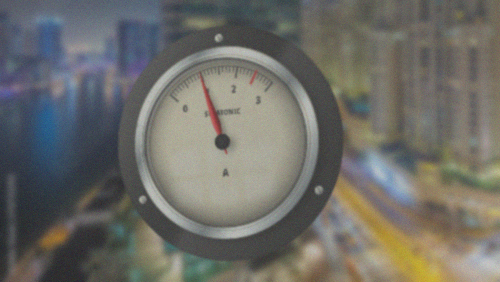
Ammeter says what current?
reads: 1 A
